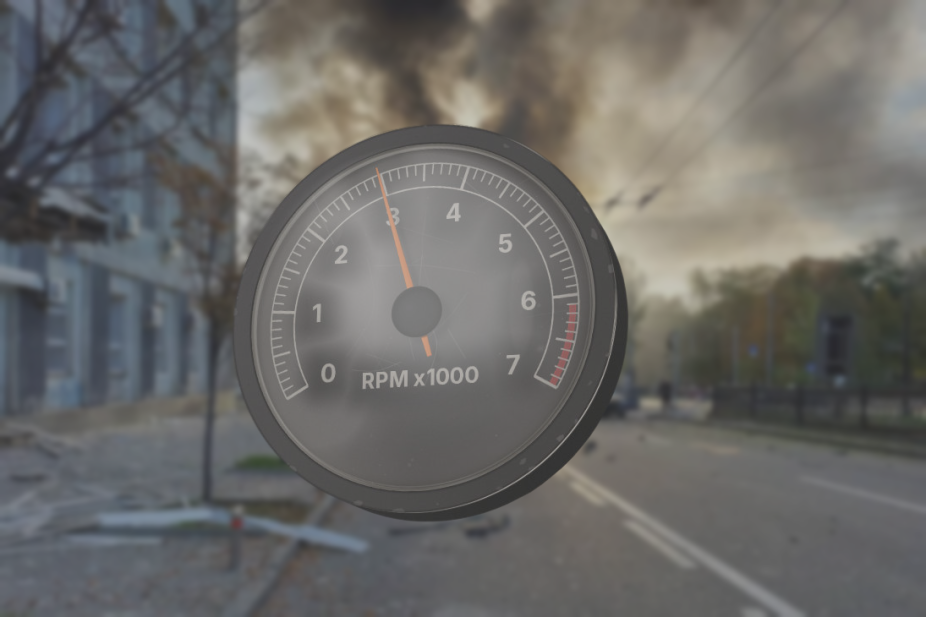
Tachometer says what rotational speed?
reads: 3000 rpm
